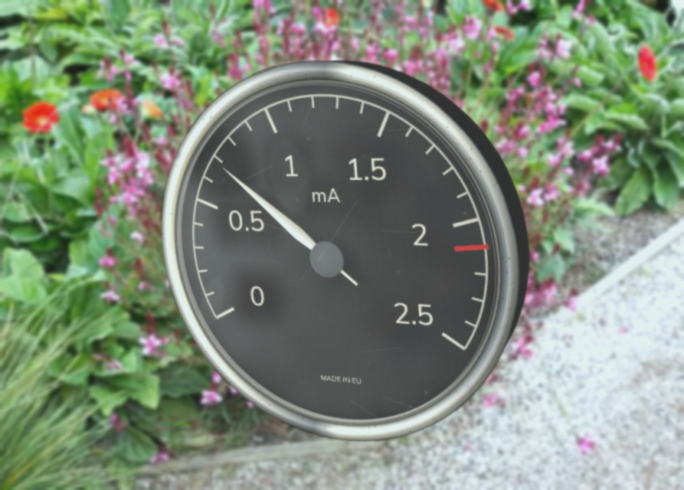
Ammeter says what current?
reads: 0.7 mA
